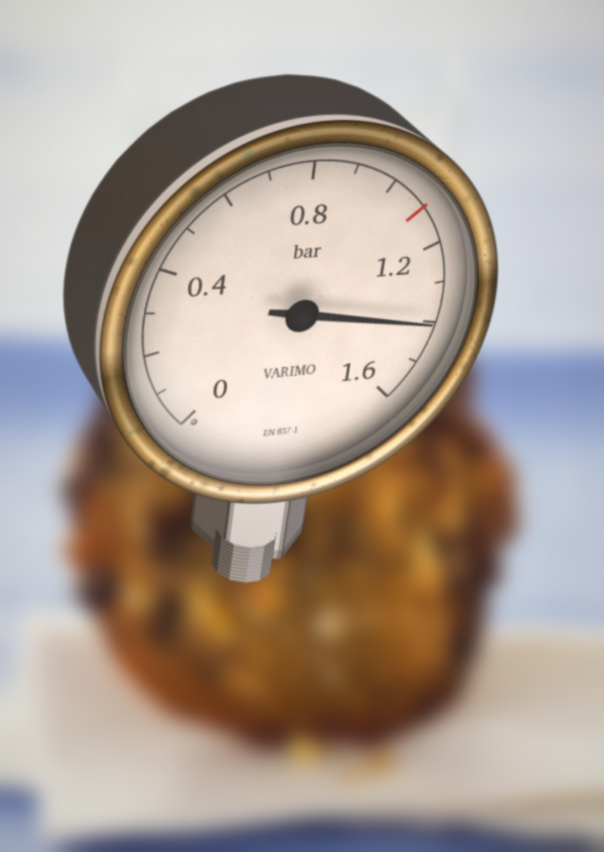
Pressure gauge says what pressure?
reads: 1.4 bar
